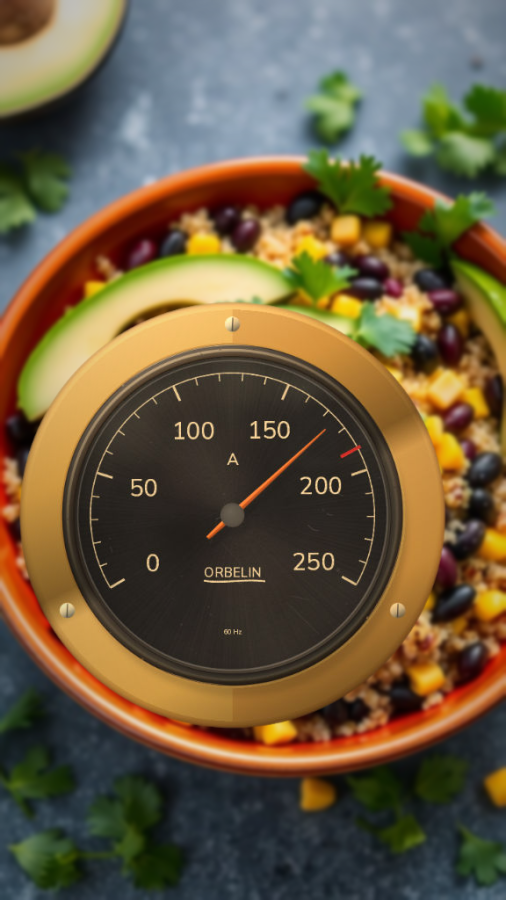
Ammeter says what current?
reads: 175 A
